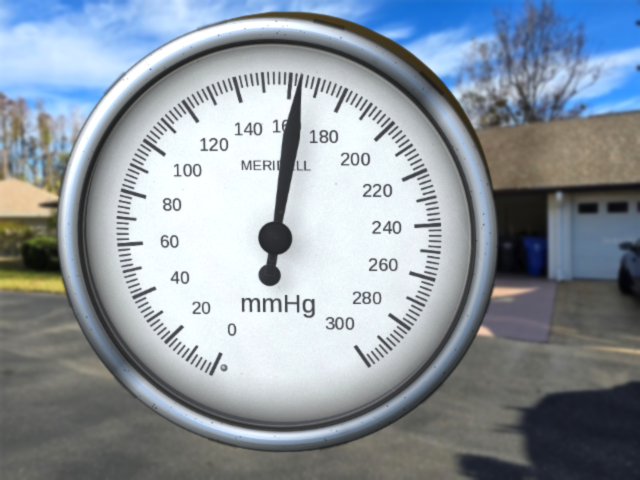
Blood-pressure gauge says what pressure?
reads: 164 mmHg
